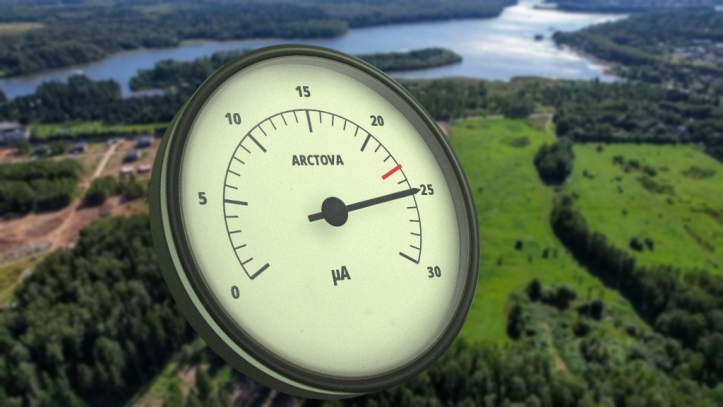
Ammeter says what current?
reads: 25 µA
